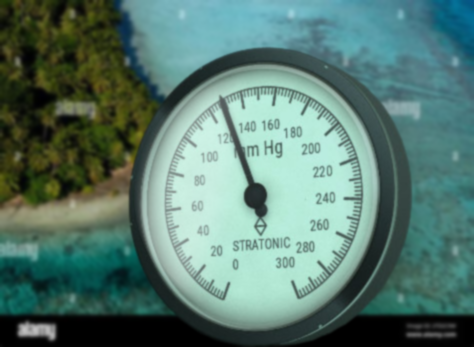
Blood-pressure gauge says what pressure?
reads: 130 mmHg
